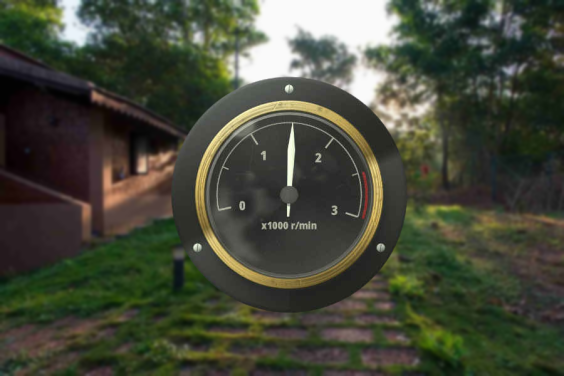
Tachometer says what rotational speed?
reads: 1500 rpm
